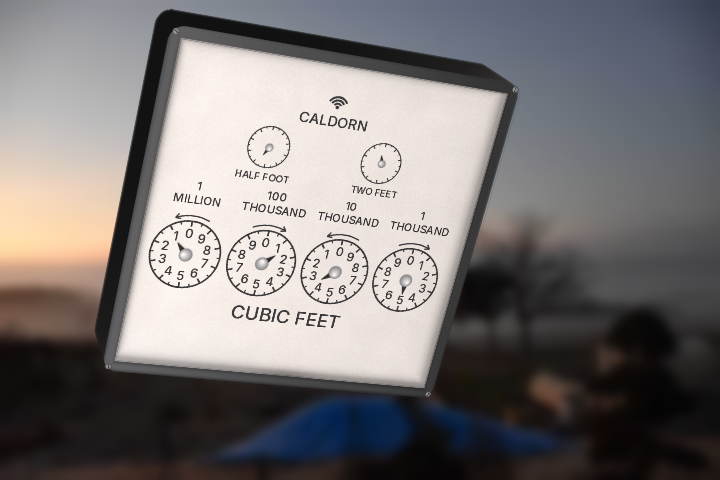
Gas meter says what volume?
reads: 113500 ft³
